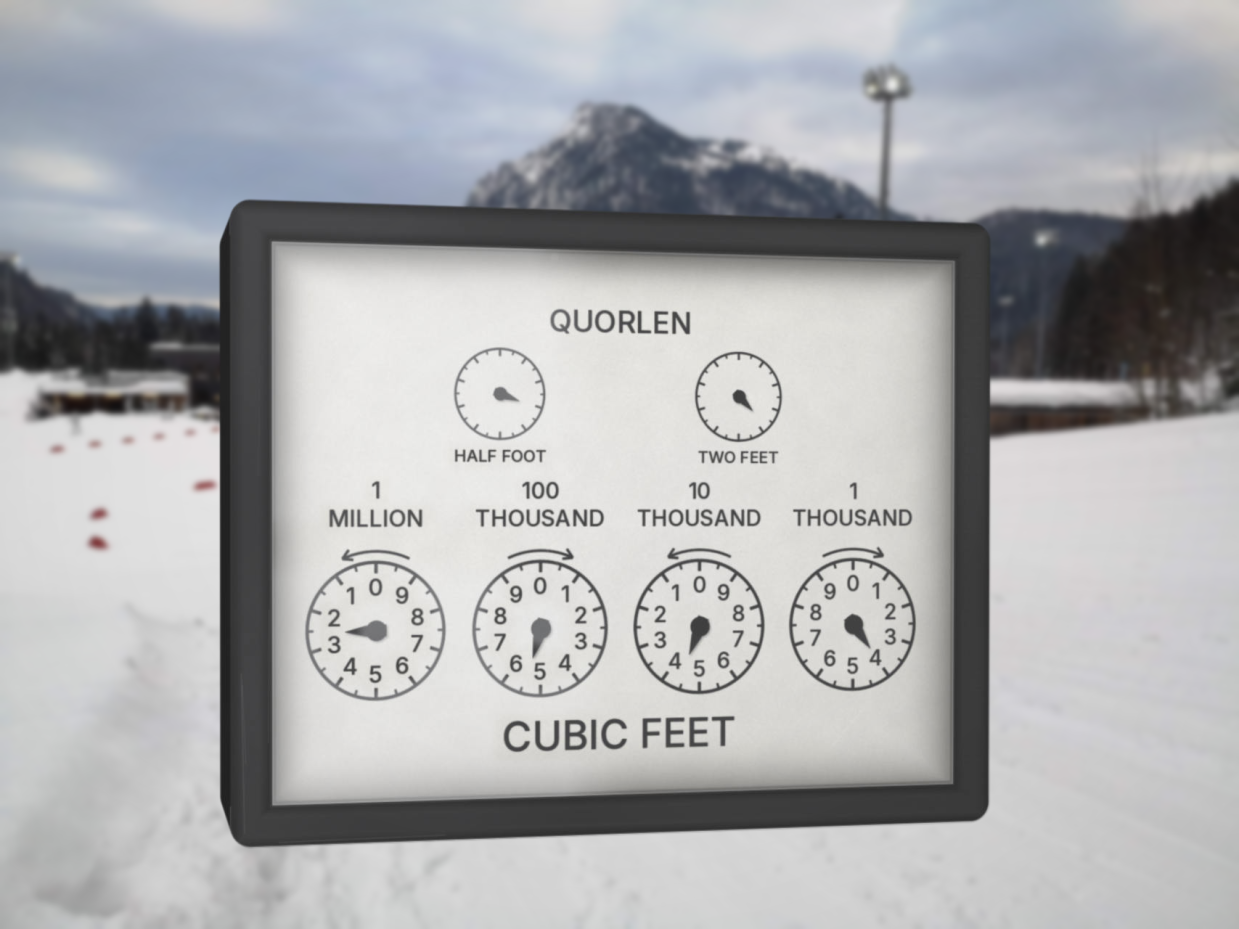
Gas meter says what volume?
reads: 254400 ft³
